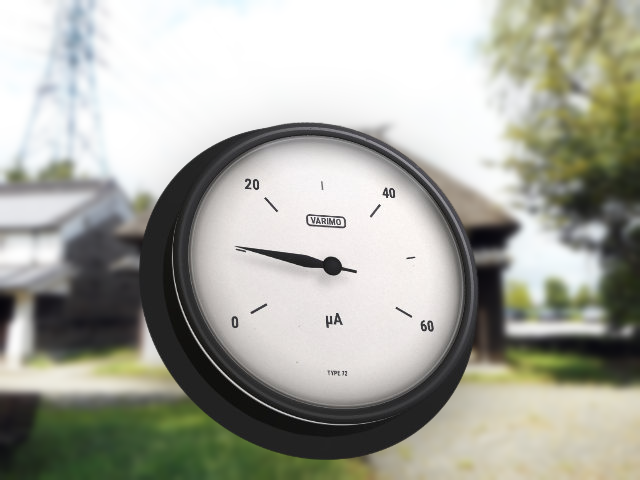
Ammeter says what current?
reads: 10 µA
